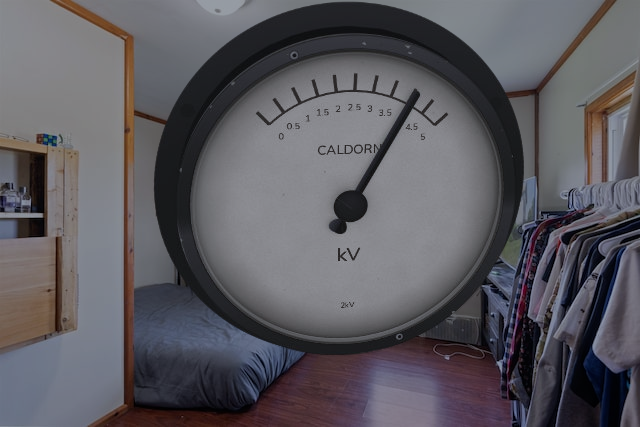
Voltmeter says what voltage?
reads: 4 kV
